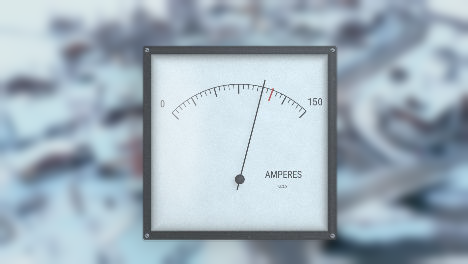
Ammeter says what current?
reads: 100 A
